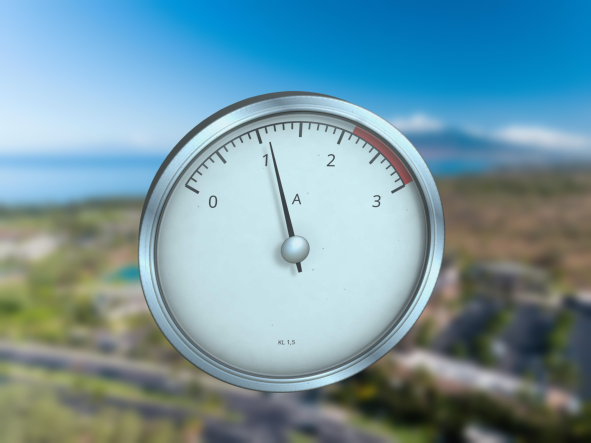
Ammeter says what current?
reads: 1.1 A
